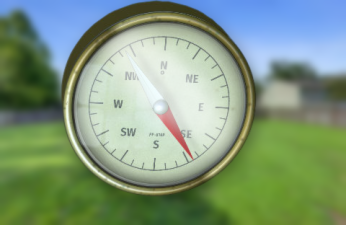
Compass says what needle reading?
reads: 145 °
